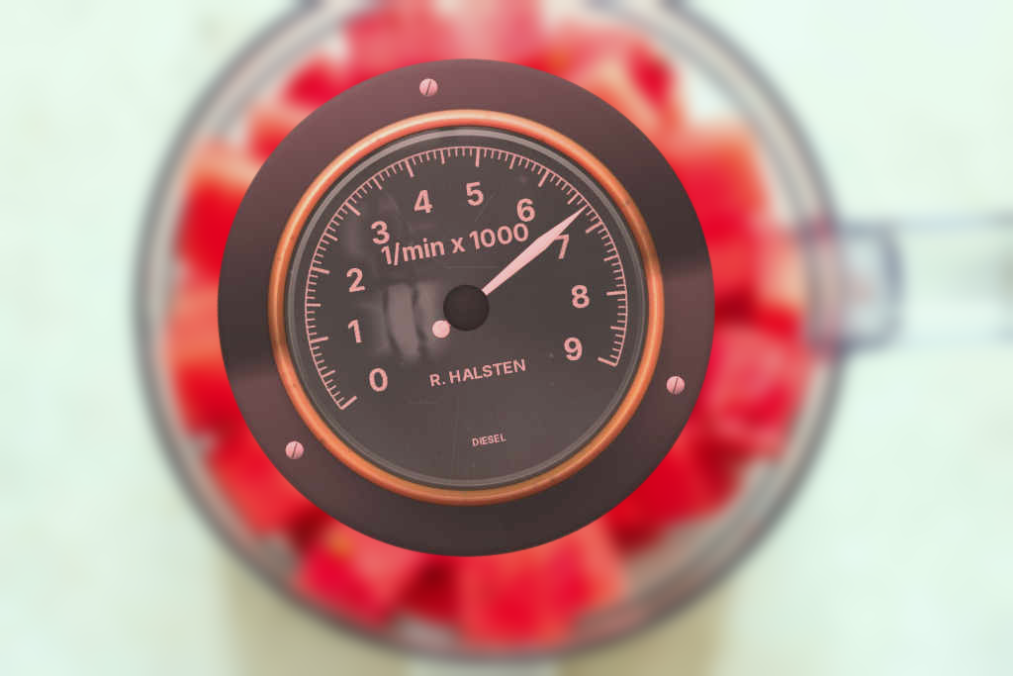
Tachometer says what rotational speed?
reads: 6700 rpm
